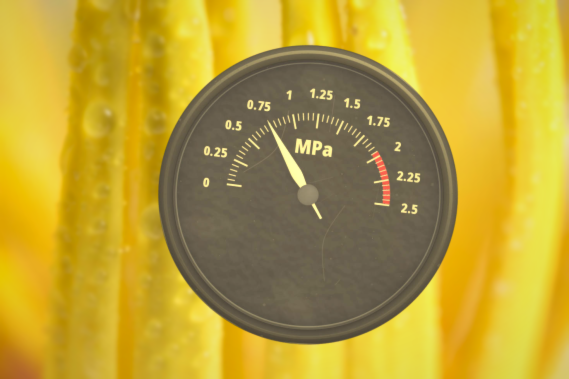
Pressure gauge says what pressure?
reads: 0.75 MPa
